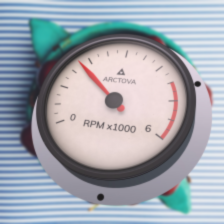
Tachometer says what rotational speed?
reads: 1750 rpm
